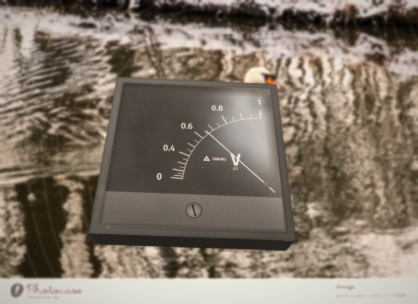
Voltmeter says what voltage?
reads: 0.65 V
